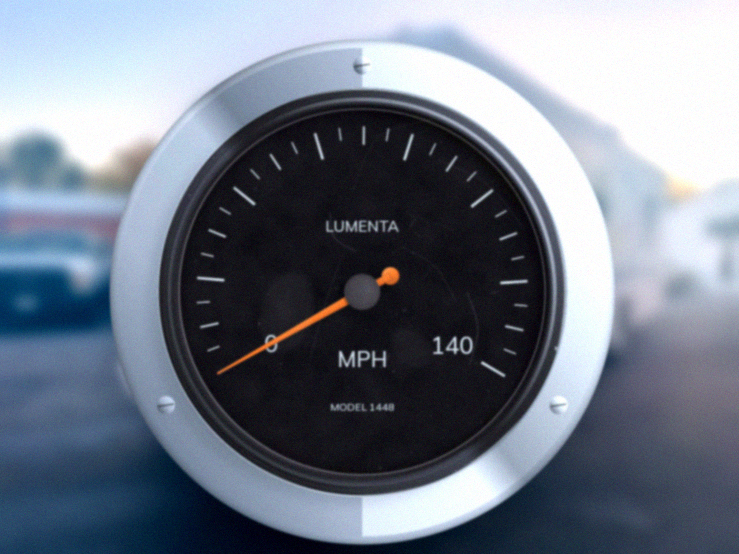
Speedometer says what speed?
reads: 0 mph
